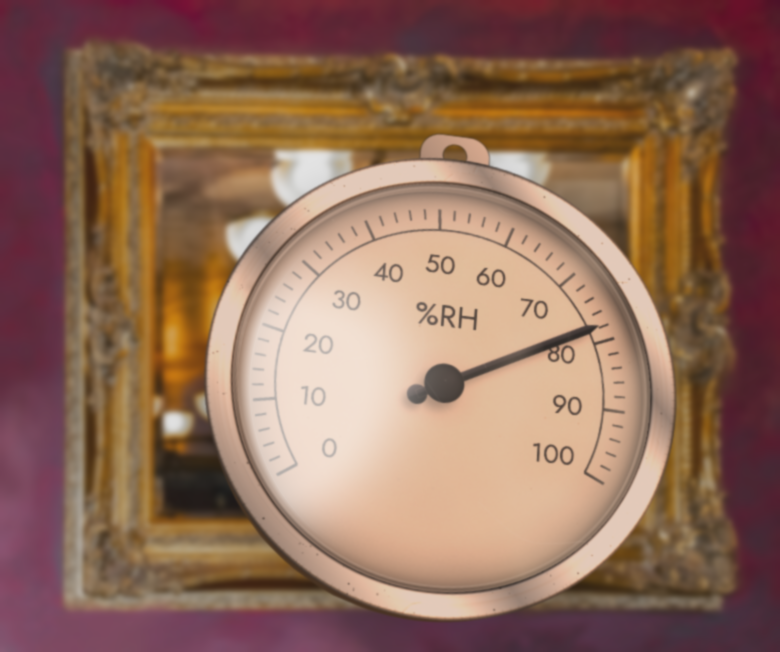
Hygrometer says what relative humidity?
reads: 78 %
